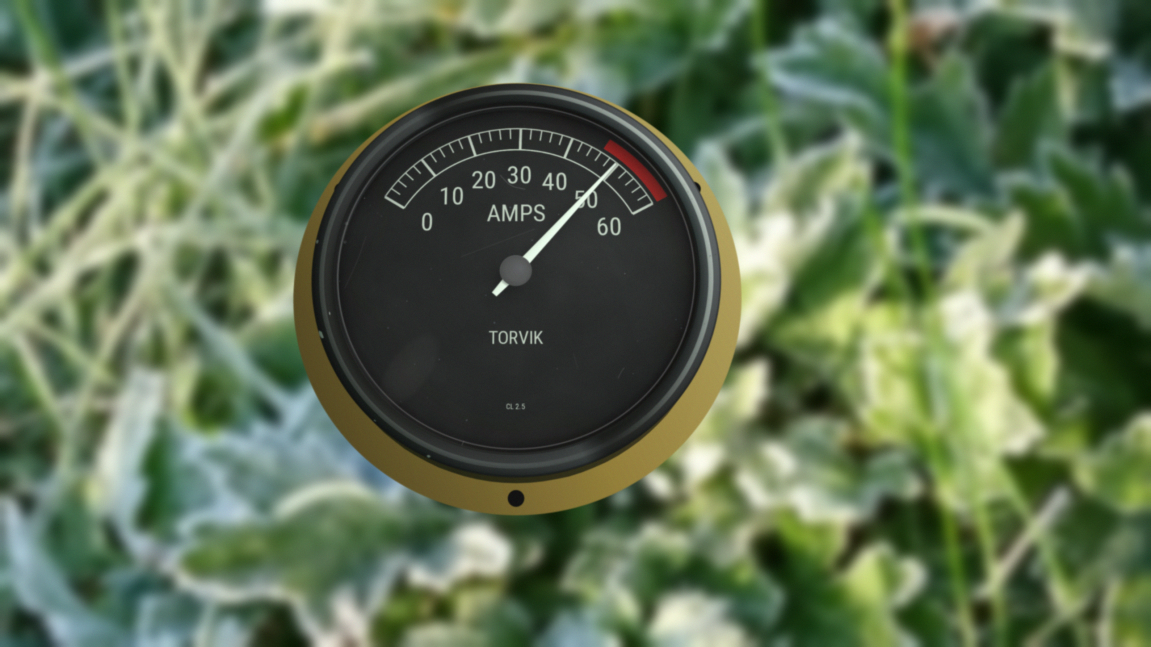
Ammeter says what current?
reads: 50 A
